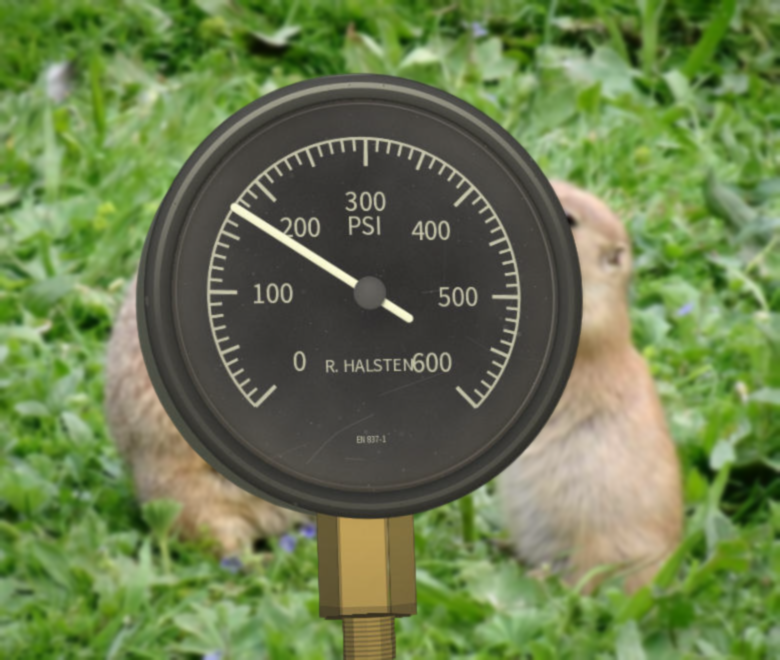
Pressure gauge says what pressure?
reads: 170 psi
